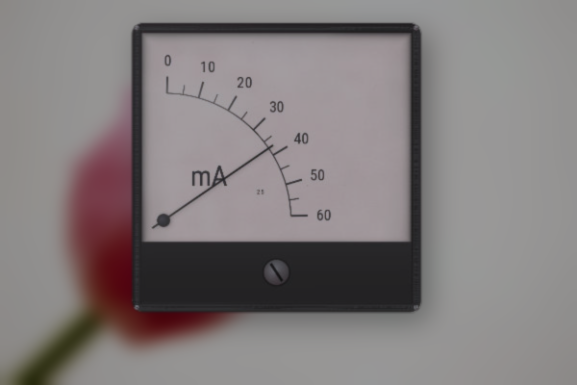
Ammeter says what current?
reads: 37.5 mA
